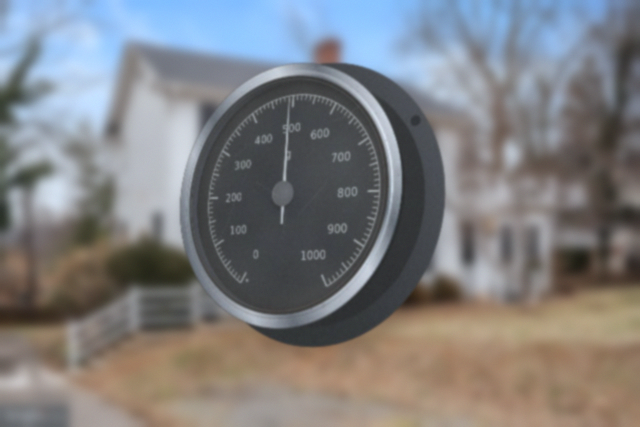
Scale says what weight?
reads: 500 g
